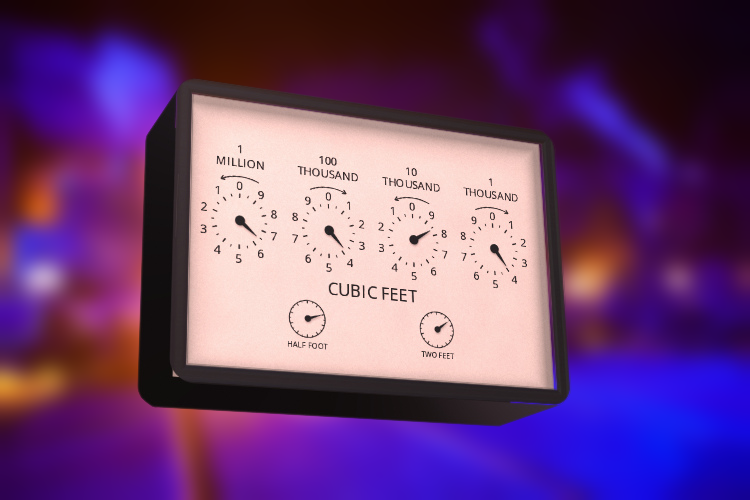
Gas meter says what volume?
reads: 638400 ft³
